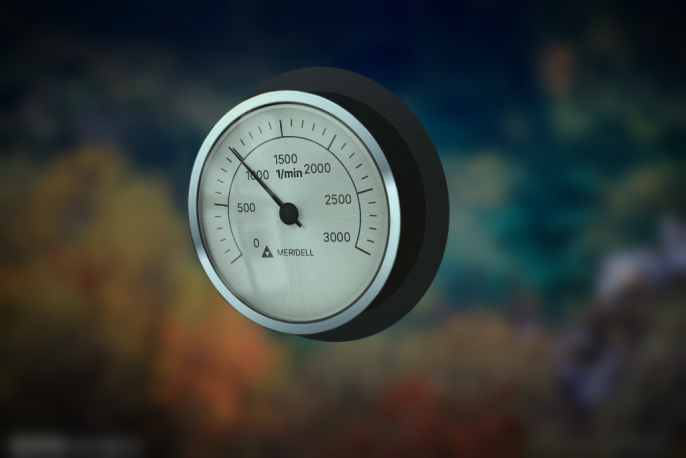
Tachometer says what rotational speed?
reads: 1000 rpm
